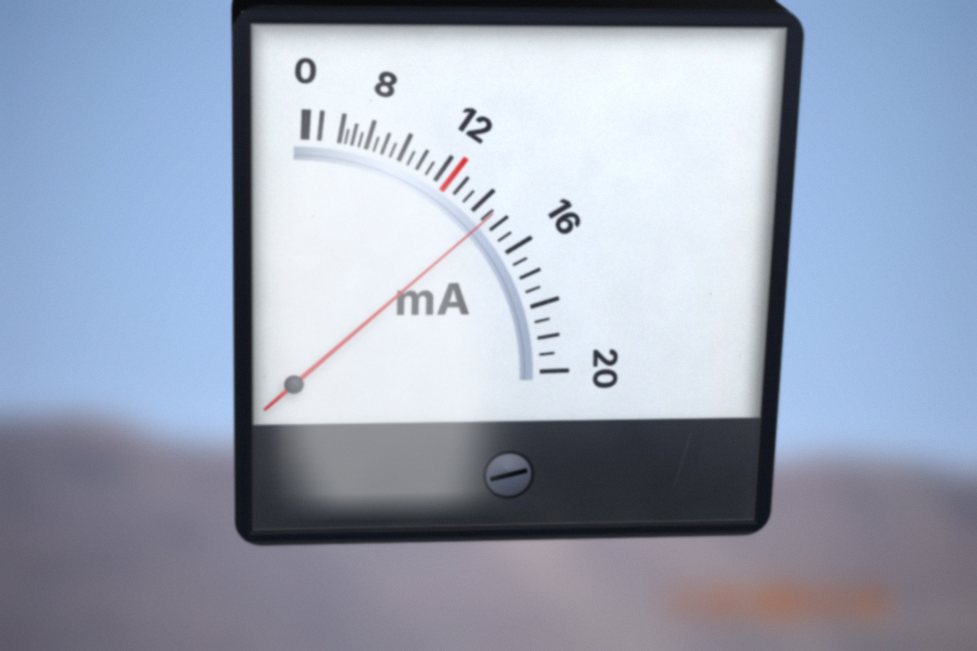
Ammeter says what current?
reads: 14.5 mA
